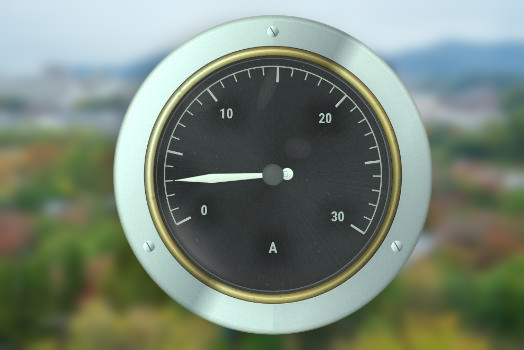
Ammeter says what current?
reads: 3 A
